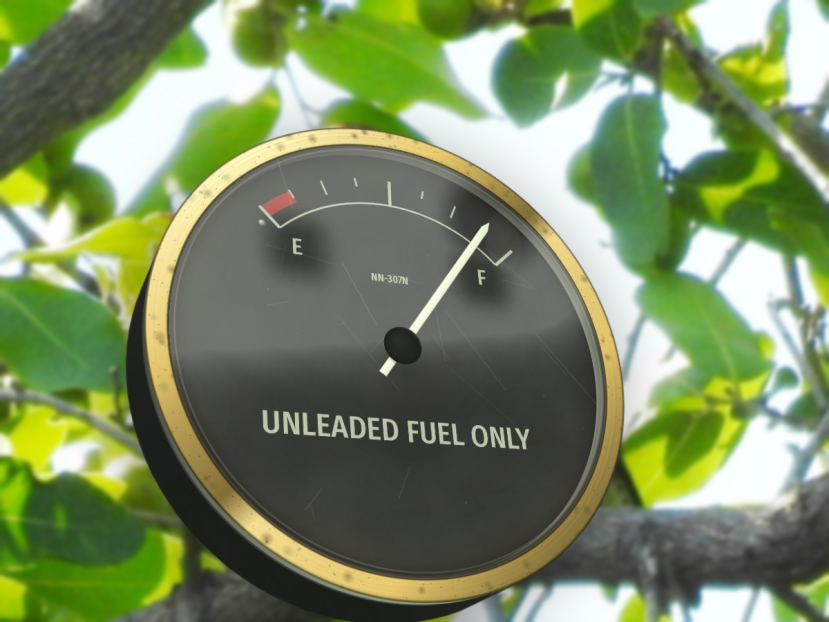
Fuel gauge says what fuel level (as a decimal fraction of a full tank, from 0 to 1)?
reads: 0.875
